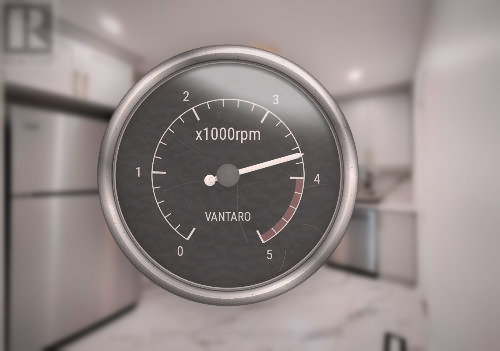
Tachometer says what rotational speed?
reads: 3700 rpm
